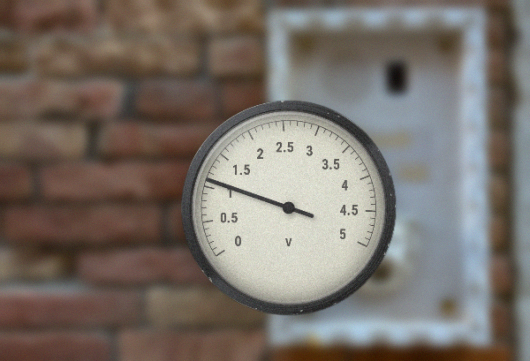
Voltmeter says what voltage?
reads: 1.1 V
